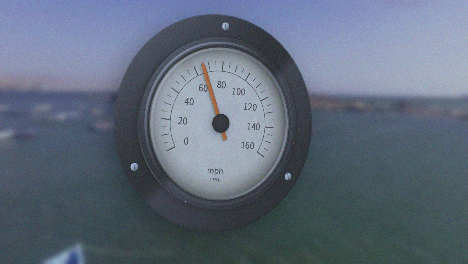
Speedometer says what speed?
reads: 65 mph
